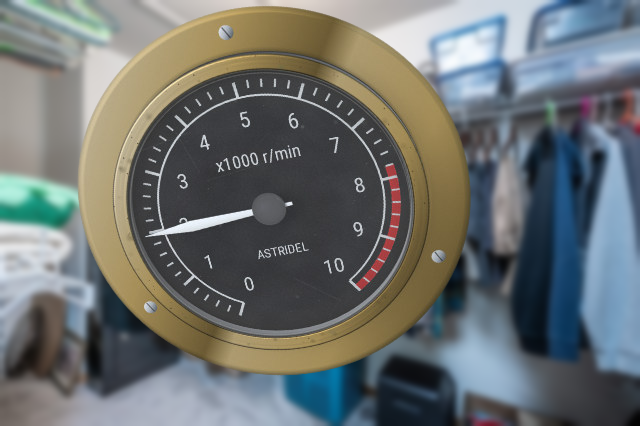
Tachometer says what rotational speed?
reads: 2000 rpm
